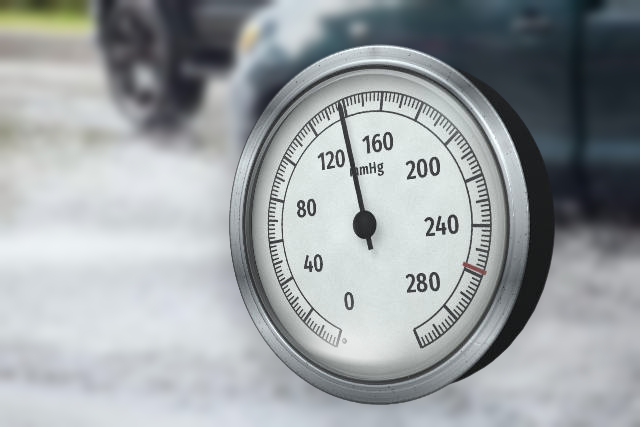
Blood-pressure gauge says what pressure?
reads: 140 mmHg
